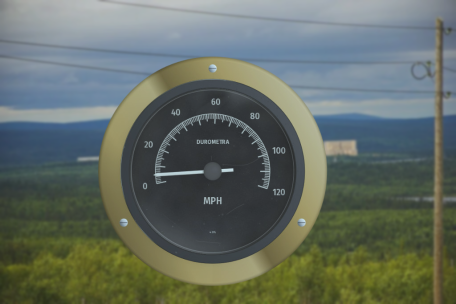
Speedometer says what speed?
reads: 5 mph
